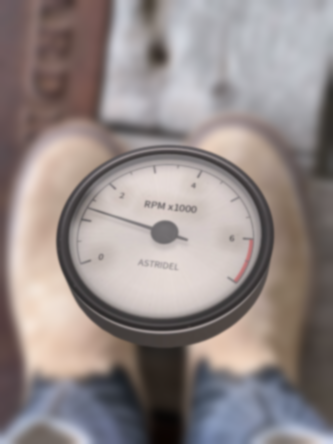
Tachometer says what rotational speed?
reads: 1250 rpm
